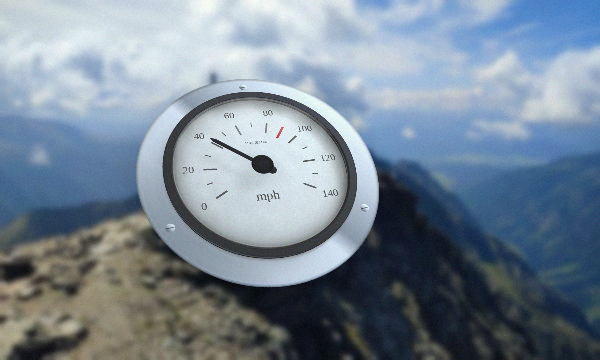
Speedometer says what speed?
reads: 40 mph
